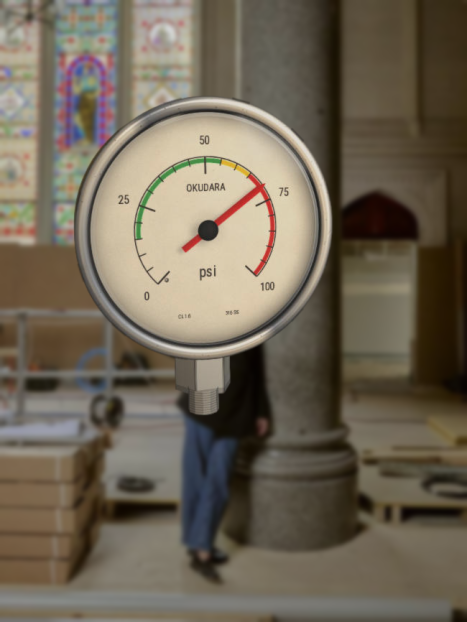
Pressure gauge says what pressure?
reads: 70 psi
